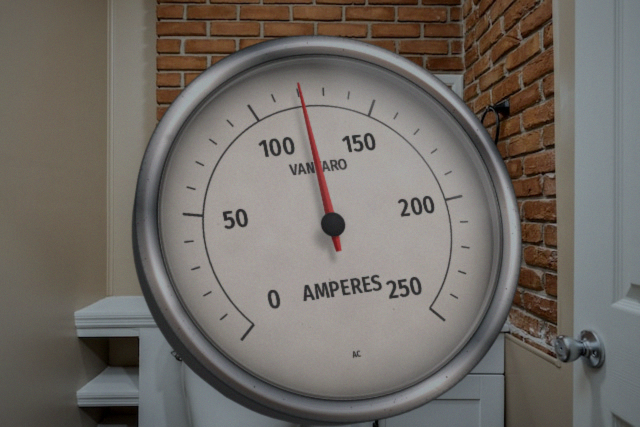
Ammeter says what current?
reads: 120 A
